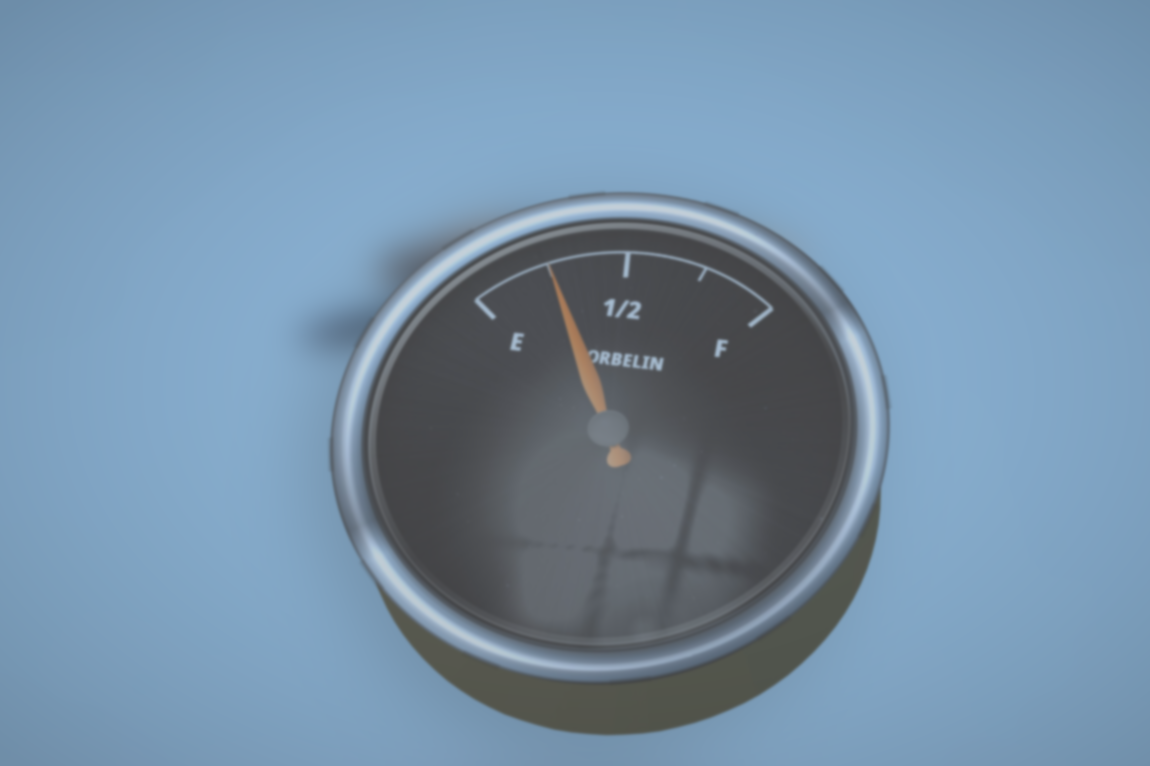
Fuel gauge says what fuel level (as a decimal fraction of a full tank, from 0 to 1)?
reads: 0.25
